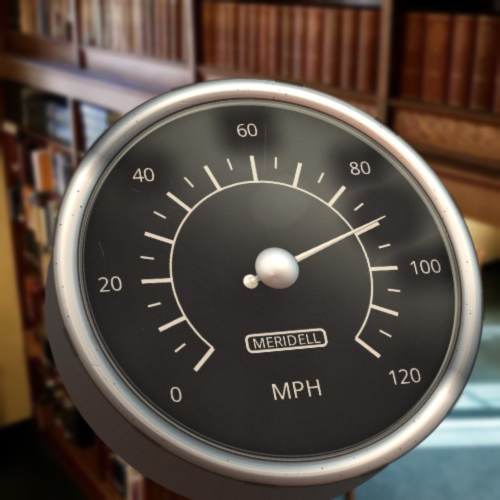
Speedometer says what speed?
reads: 90 mph
